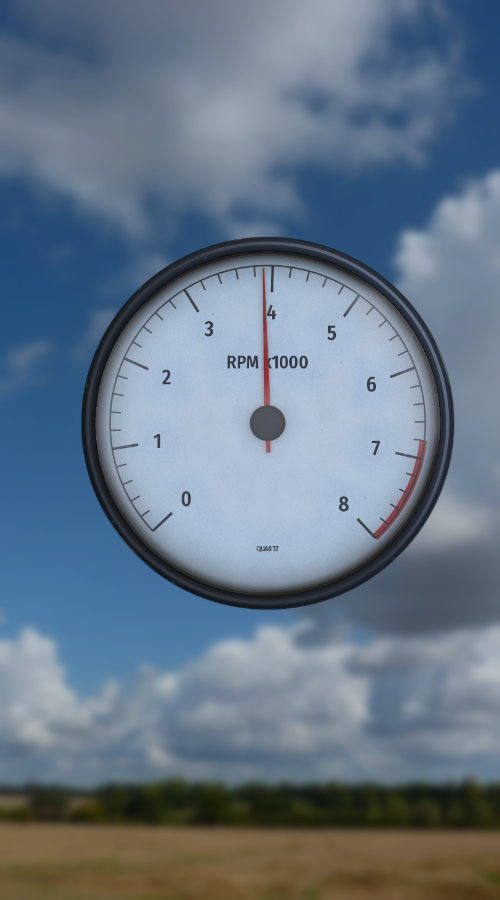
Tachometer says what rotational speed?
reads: 3900 rpm
